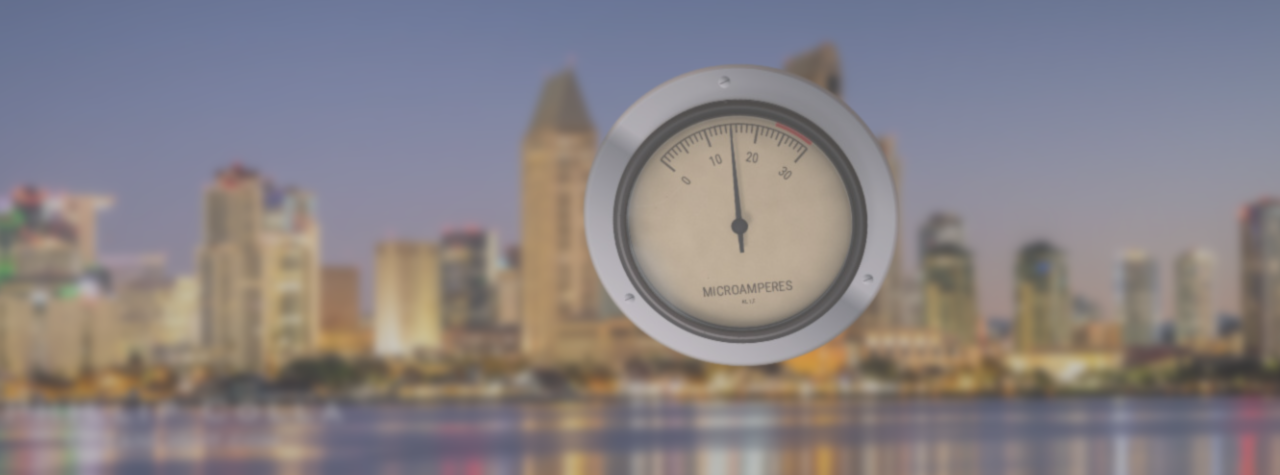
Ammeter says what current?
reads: 15 µA
